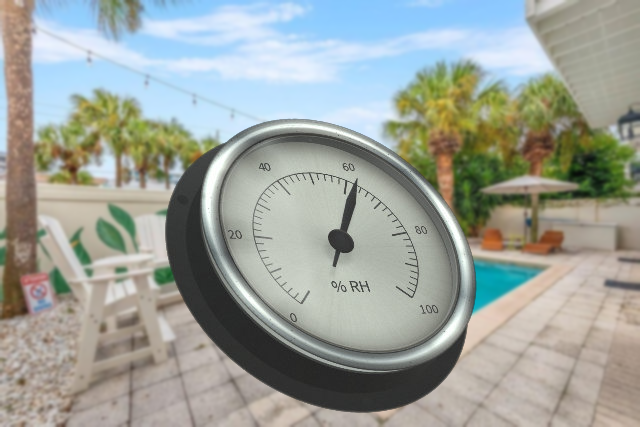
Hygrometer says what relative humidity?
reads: 62 %
